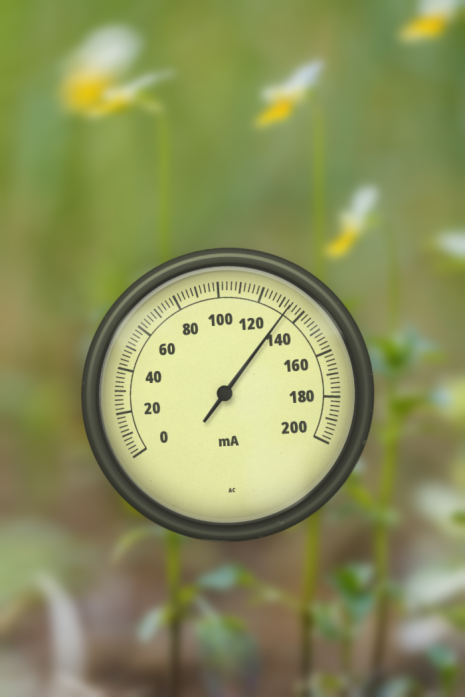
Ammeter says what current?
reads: 134 mA
